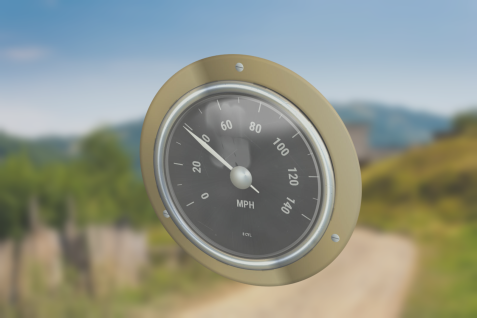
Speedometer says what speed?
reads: 40 mph
